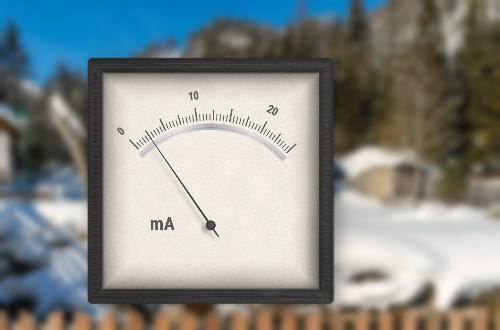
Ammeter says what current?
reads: 2.5 mA
